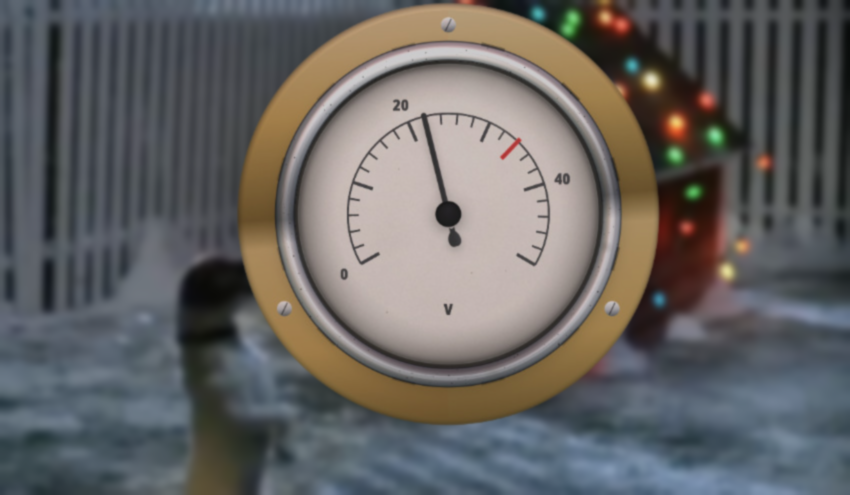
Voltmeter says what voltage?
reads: 22 V
